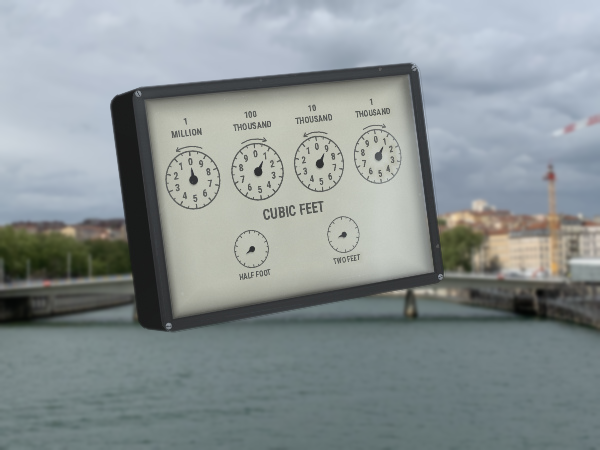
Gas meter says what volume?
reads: 9100 ft³
